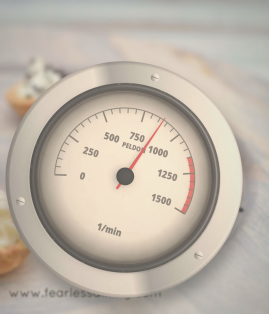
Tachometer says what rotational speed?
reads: 875 rpm
